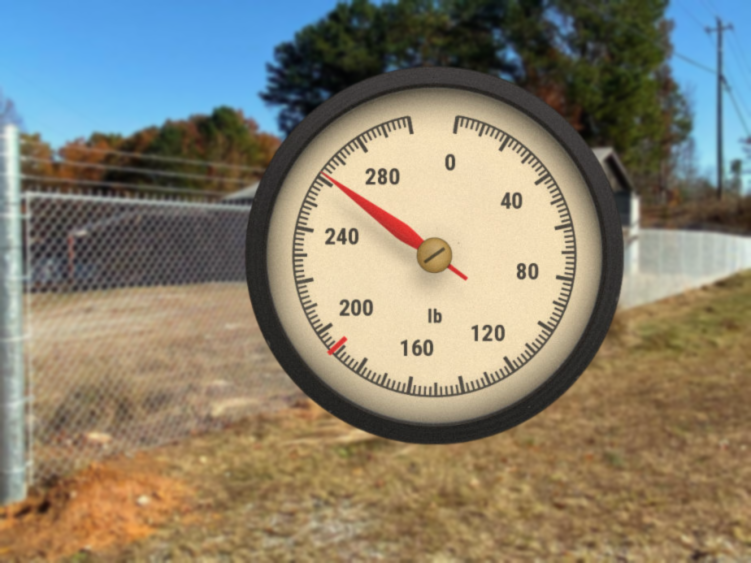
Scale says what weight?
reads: 262 lb
